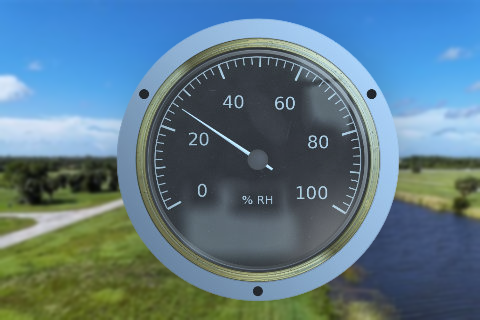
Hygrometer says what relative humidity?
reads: 26 %
